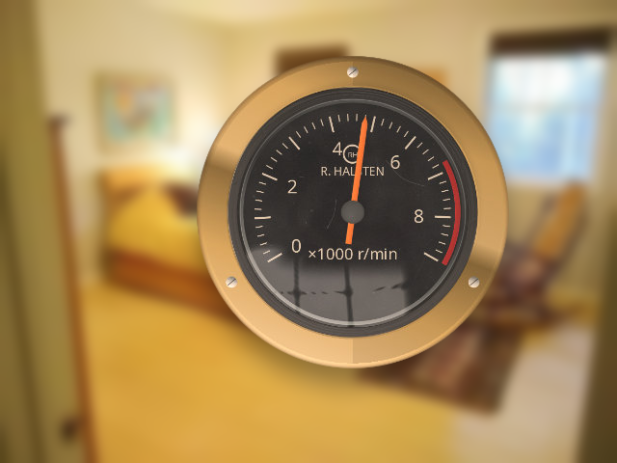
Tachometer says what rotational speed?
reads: 4800 rpm
